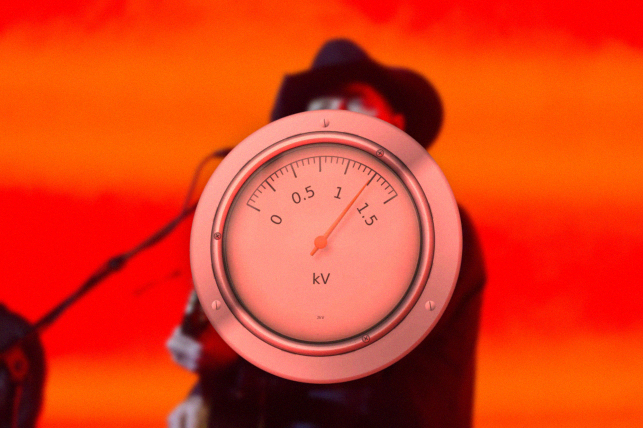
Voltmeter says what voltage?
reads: 1.25 kV
